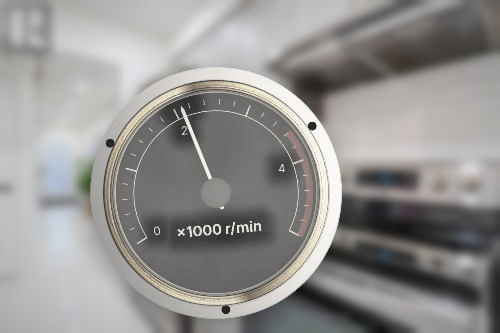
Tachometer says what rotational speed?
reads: 2100 rpm
